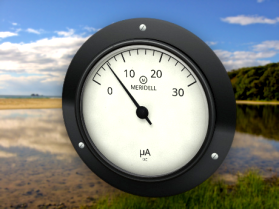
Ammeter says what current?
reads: 6 µA
